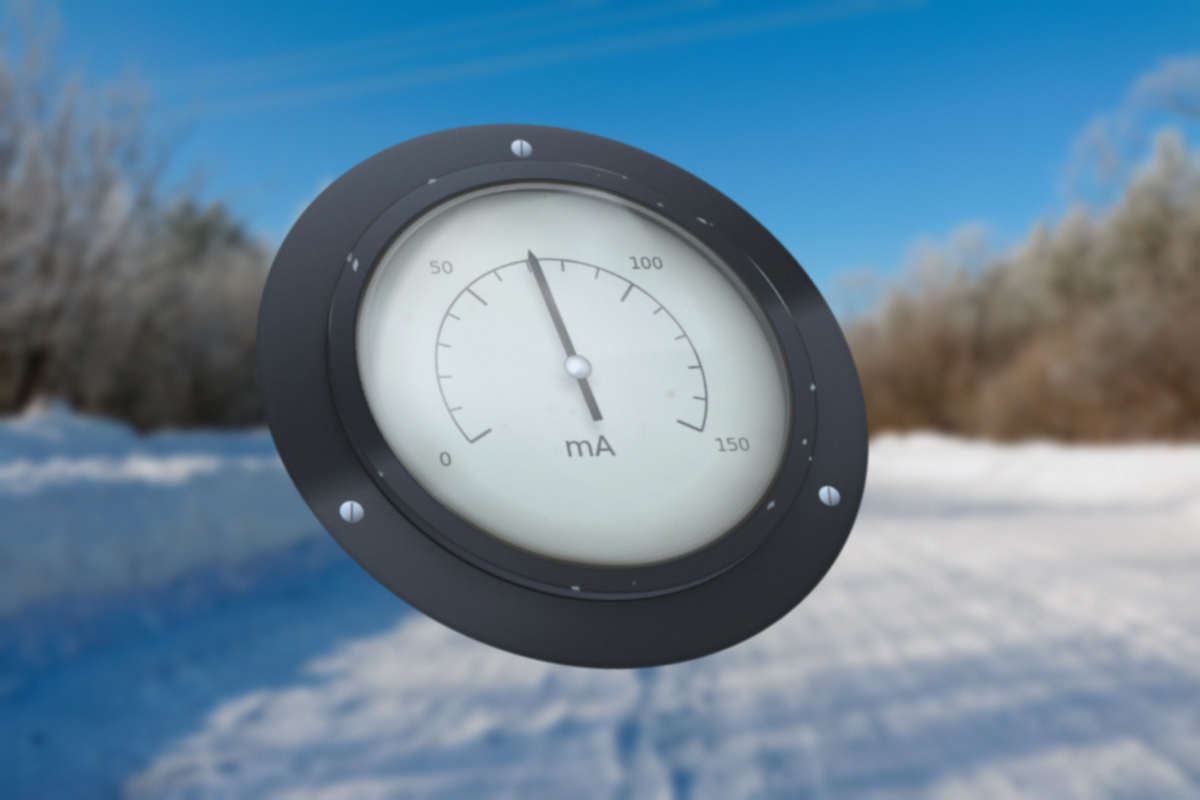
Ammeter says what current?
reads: 70 mA
